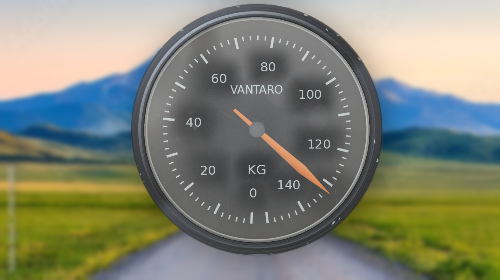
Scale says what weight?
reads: 132 kg
